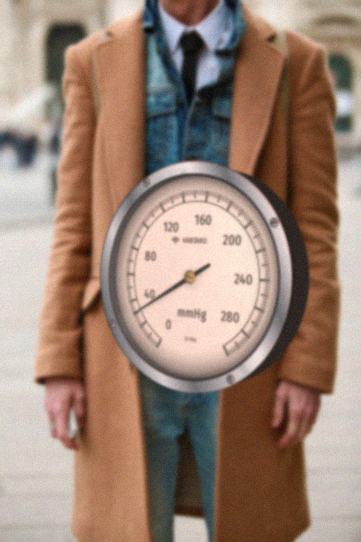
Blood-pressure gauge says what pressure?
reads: 30 mmHg
